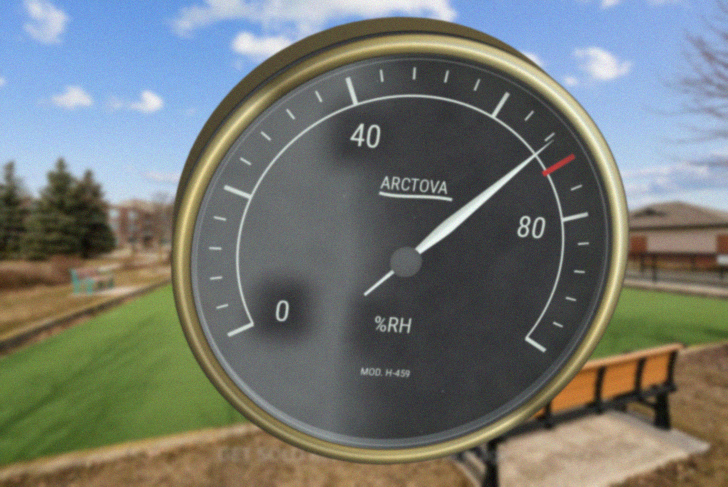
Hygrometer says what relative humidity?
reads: 68 %
